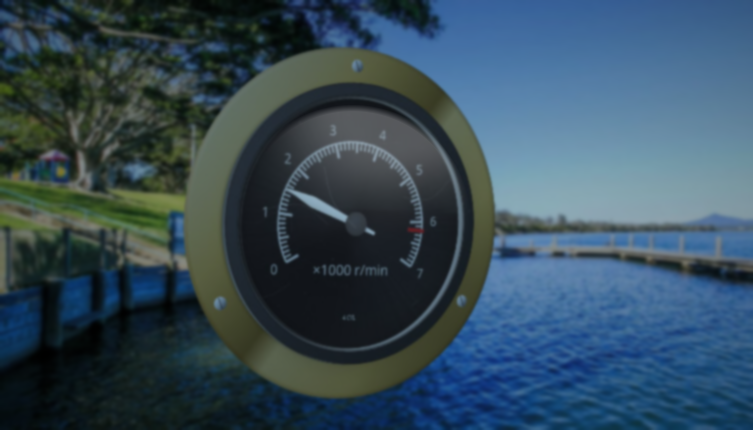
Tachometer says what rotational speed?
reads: 1500 rpm
